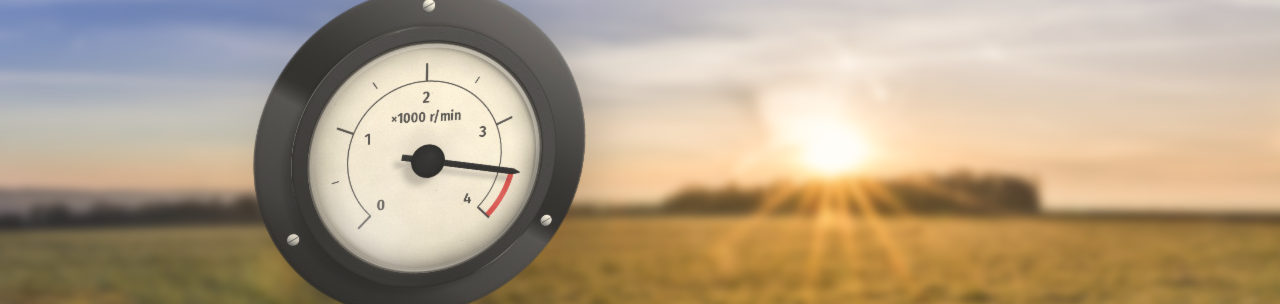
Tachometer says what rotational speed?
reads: 3500 rpm
